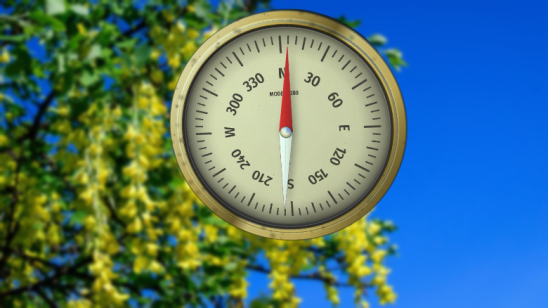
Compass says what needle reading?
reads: 5 °
